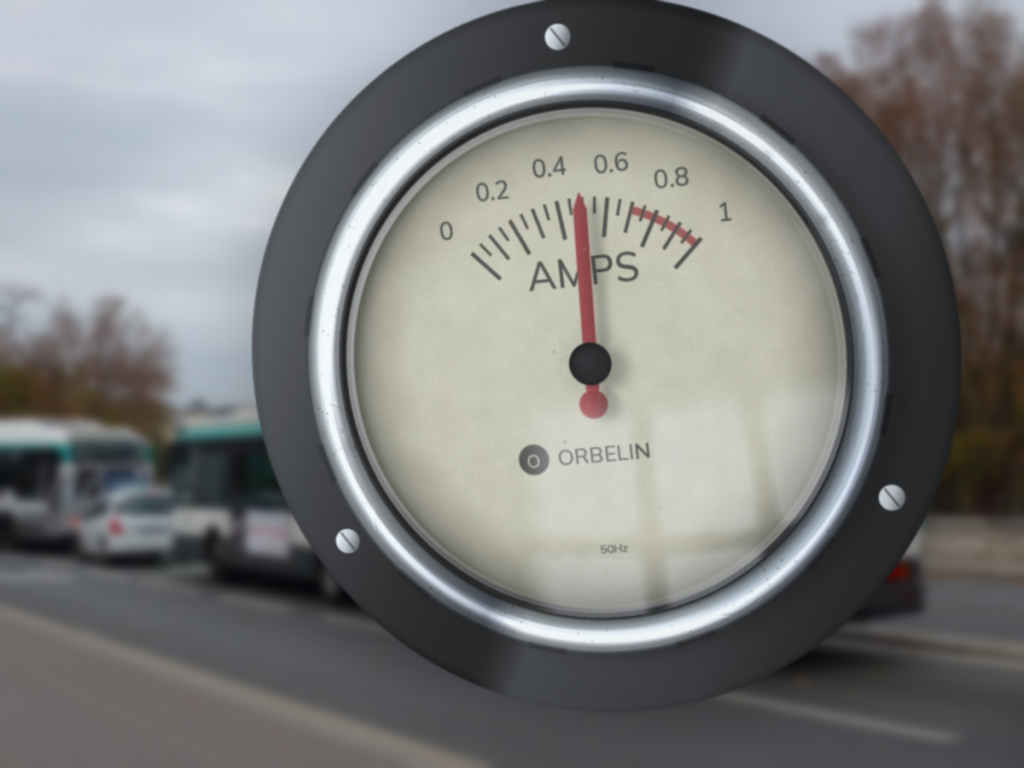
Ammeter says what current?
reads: 0.5 A
